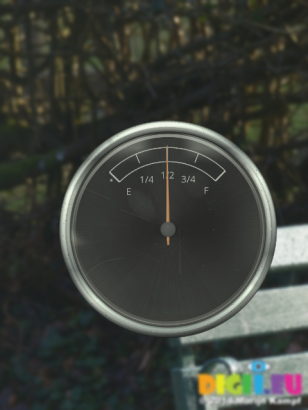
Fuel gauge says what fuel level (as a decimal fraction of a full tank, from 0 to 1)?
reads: 0.5
